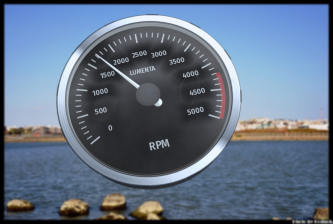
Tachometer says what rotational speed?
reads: 1700 rpm
